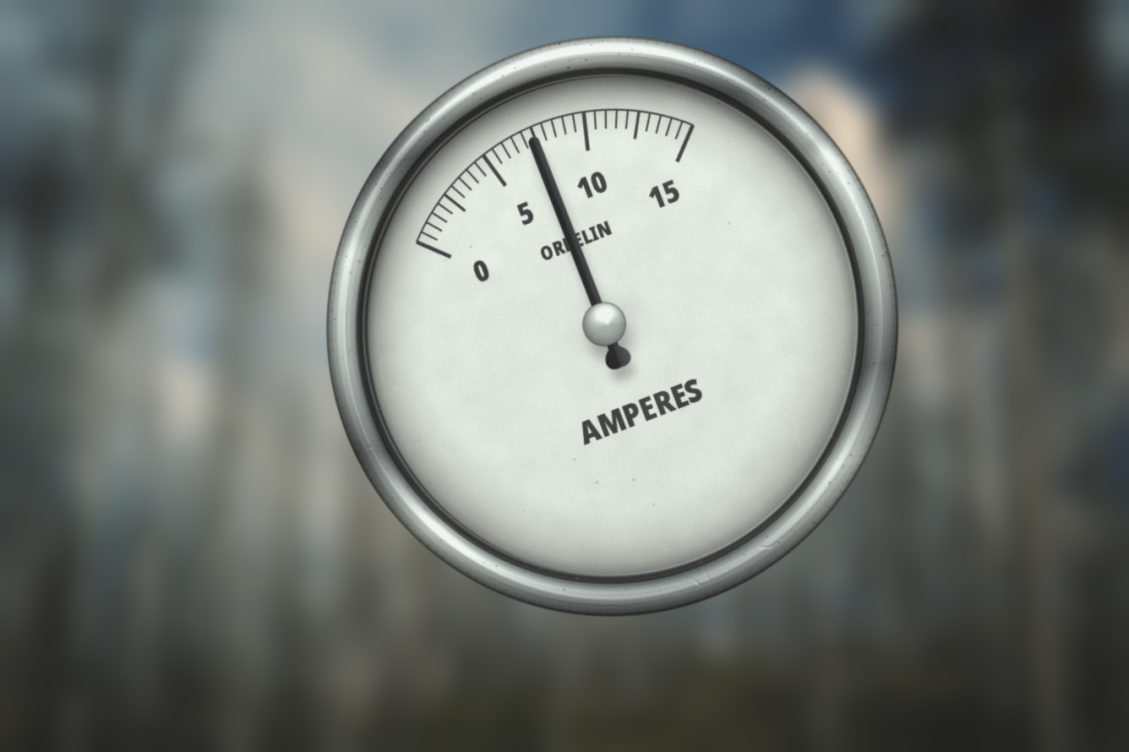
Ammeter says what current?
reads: 7.5 A
